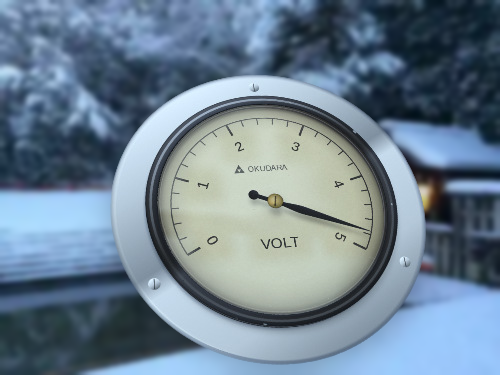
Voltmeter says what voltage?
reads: 4.8 V
